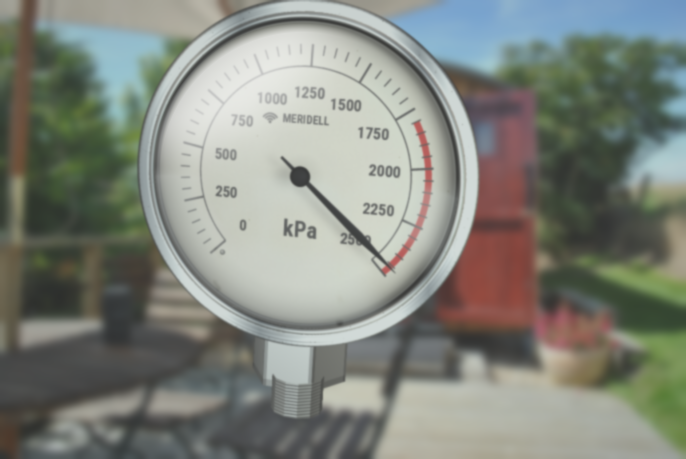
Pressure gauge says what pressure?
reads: 2450 kPa
